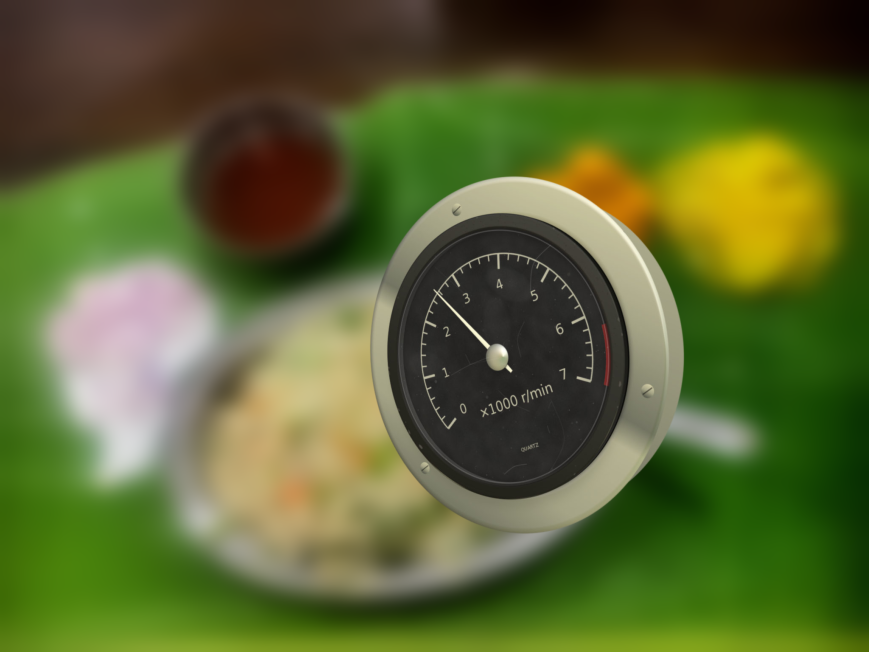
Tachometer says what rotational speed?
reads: 2600 rpm
